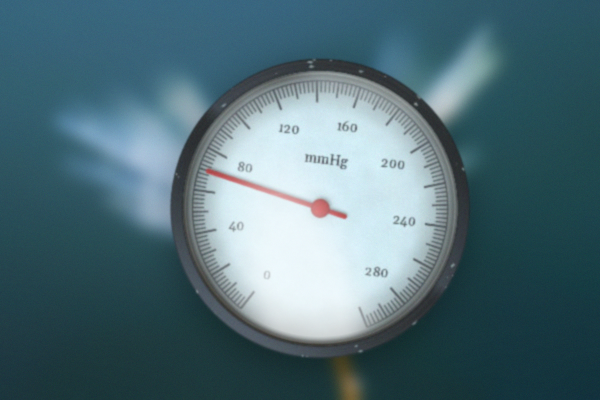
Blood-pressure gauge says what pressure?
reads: 70 mmHg
